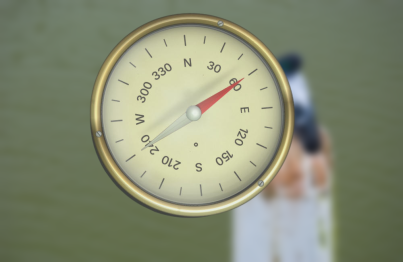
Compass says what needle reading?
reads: 60 °
